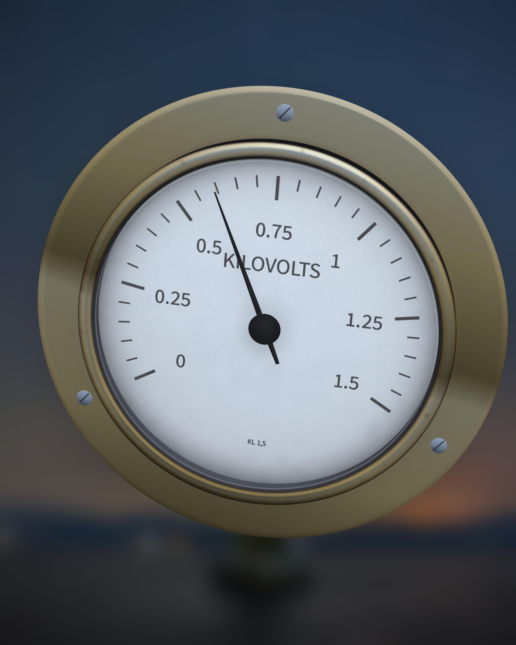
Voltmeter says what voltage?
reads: 0.6 kV
